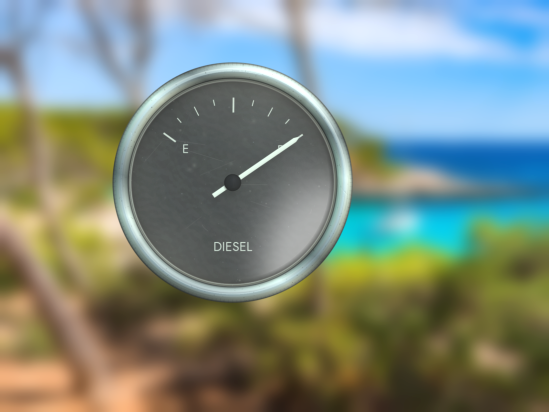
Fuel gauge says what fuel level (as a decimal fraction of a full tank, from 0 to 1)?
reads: 1
